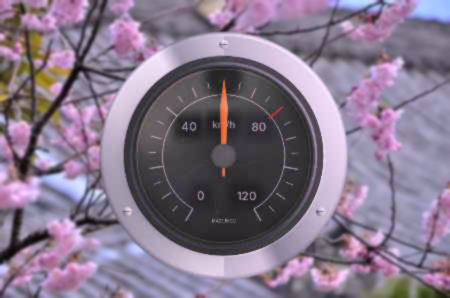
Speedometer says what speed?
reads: 60 km/h
